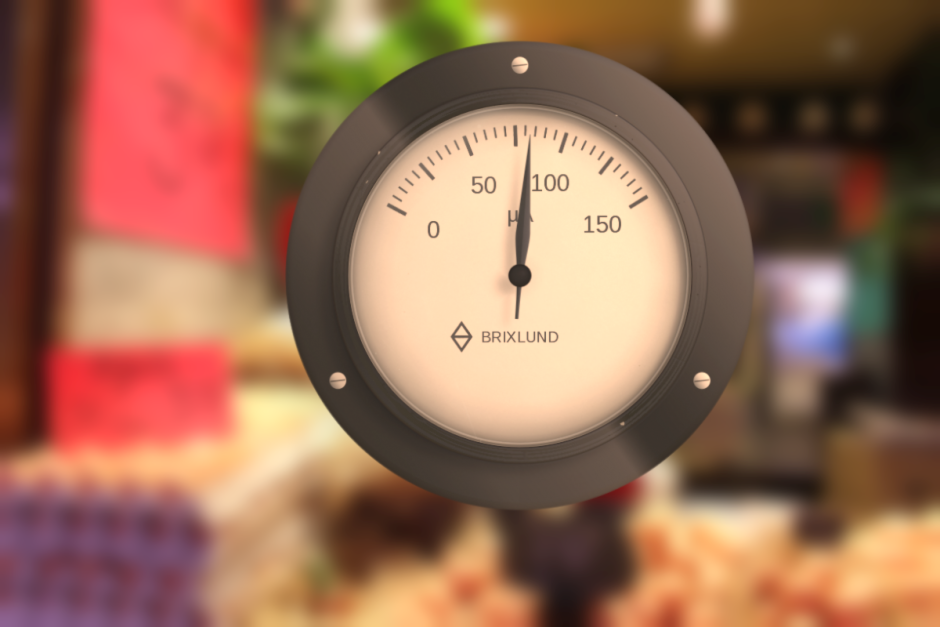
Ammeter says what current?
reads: 82.5 µA
